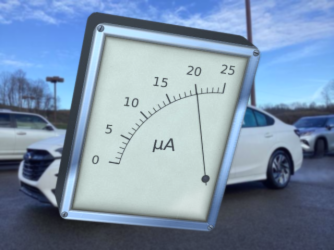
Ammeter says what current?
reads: 20 µA
